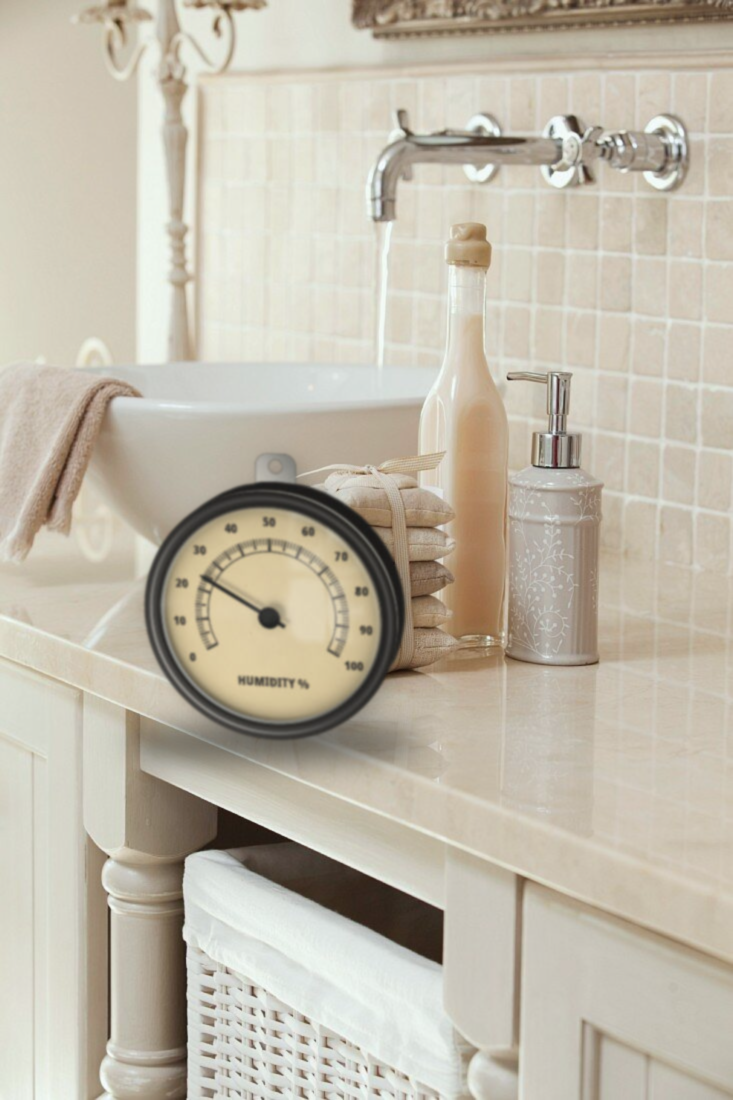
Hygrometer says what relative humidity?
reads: 25 %
